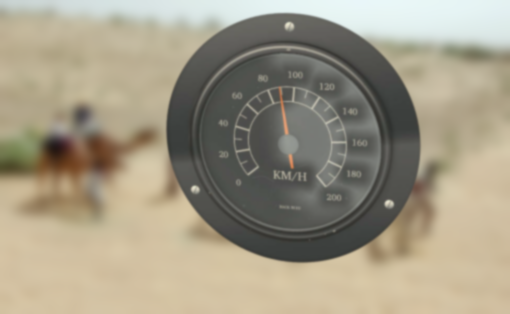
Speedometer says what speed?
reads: 90 km/h
